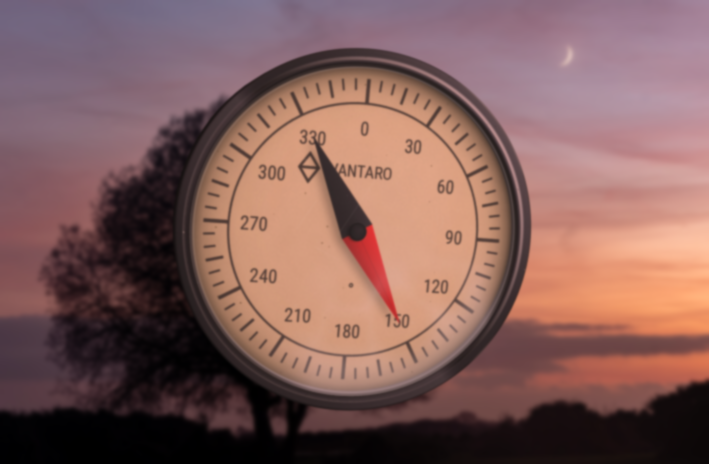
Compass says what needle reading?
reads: 150 °
